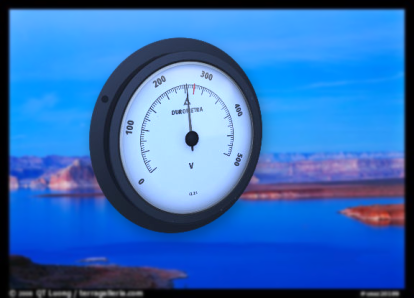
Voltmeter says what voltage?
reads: 250 V
